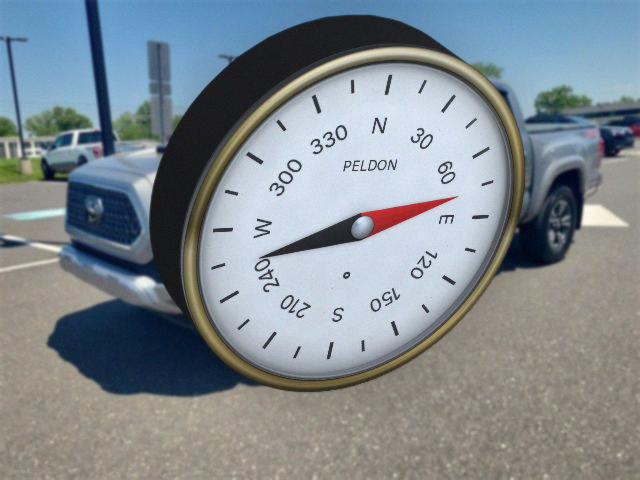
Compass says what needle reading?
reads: 75 °
